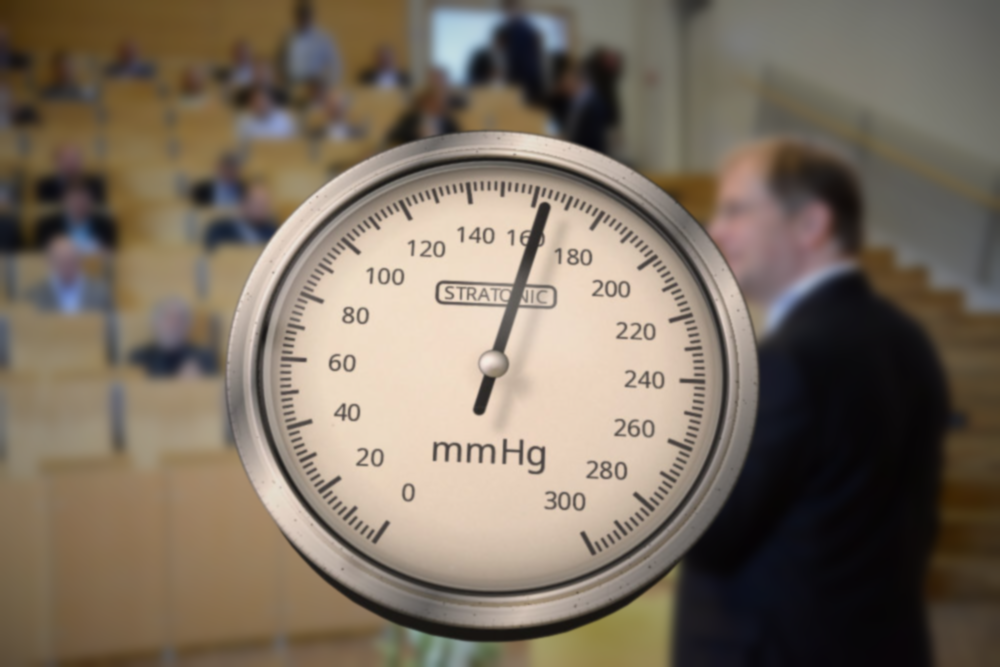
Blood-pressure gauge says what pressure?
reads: 164 mmHg
